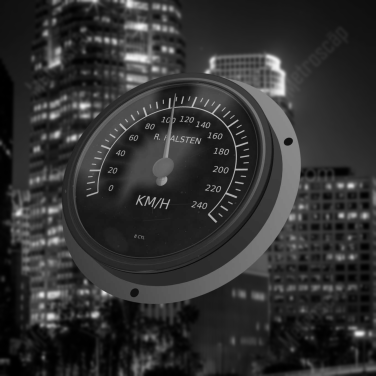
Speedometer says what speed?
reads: 105 km/h
